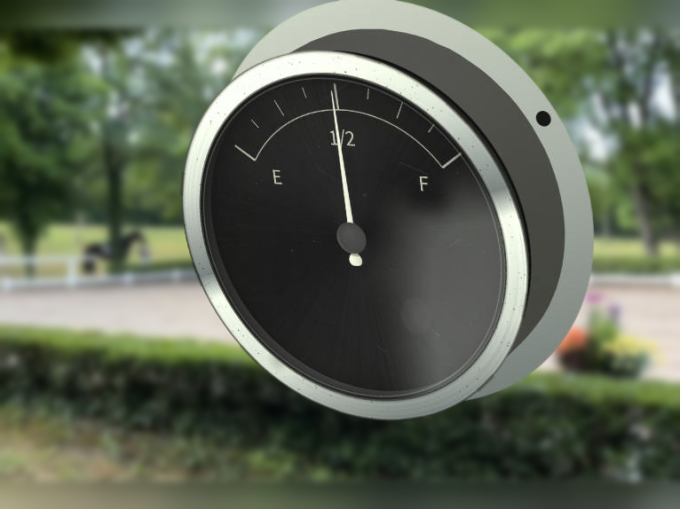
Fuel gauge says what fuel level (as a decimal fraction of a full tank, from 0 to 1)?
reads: 0.5
